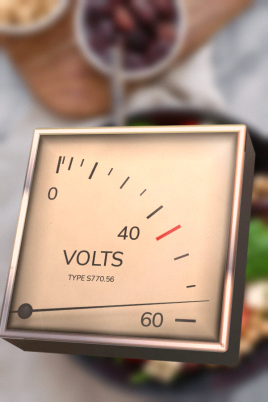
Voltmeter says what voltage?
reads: 57.5 V
